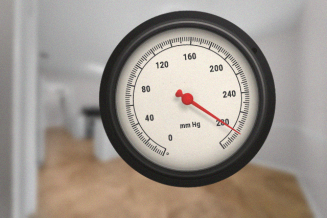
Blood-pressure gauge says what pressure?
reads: 280 mmHg
